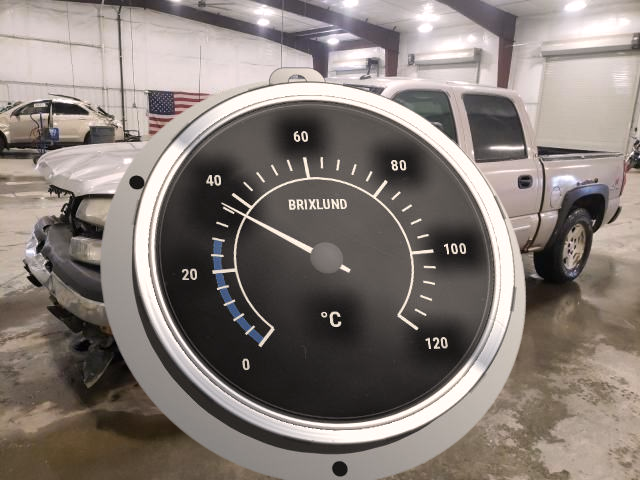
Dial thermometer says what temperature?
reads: 36 °C
